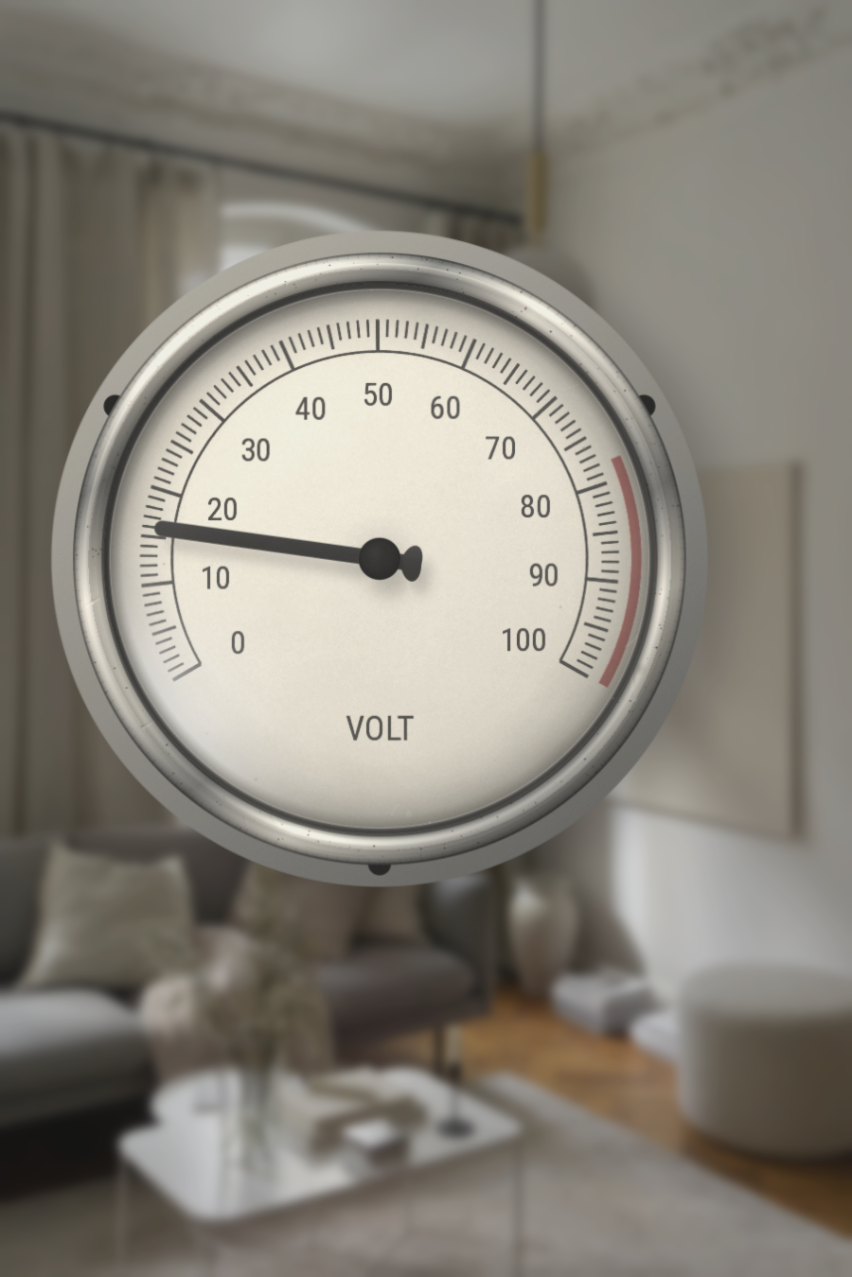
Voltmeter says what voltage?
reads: 16 V
